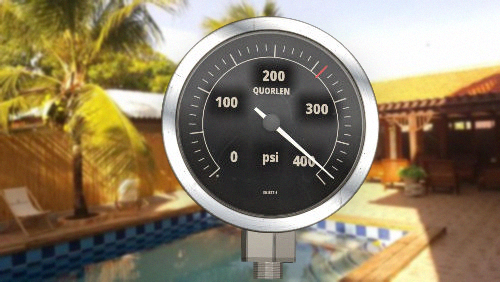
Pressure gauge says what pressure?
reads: 390 psi
